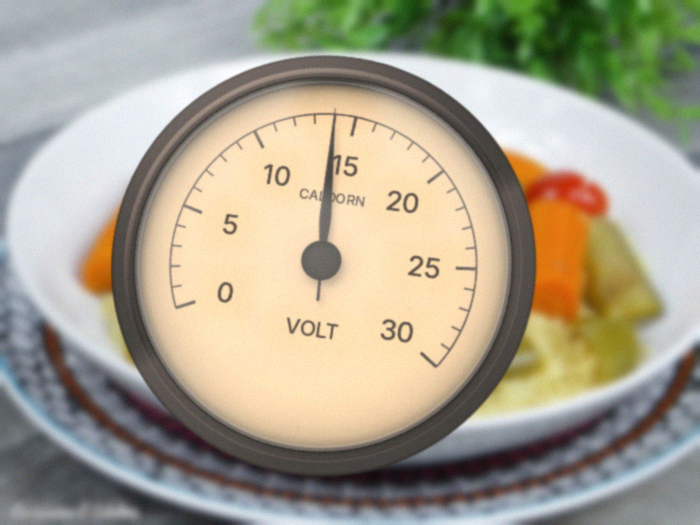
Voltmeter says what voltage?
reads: 14 V
